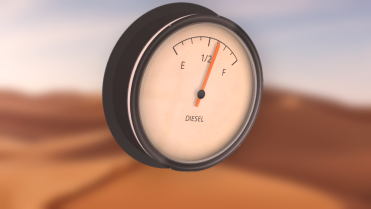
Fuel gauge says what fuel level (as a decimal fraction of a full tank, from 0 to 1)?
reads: 0.625
